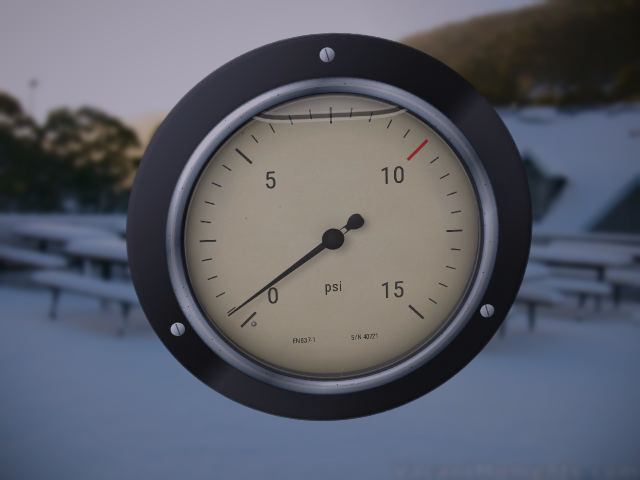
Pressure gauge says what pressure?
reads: 0.5 psi
